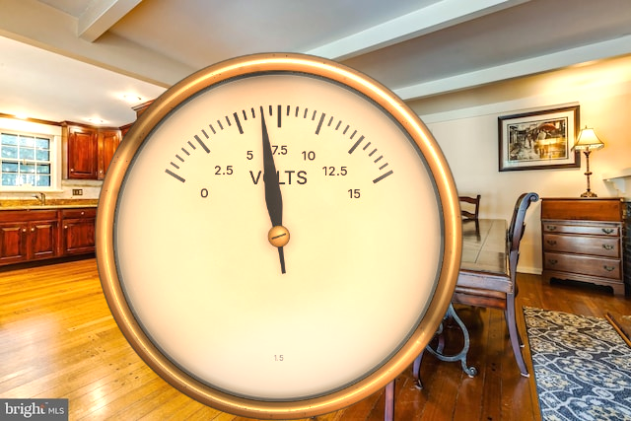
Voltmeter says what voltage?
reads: 6.5 V
